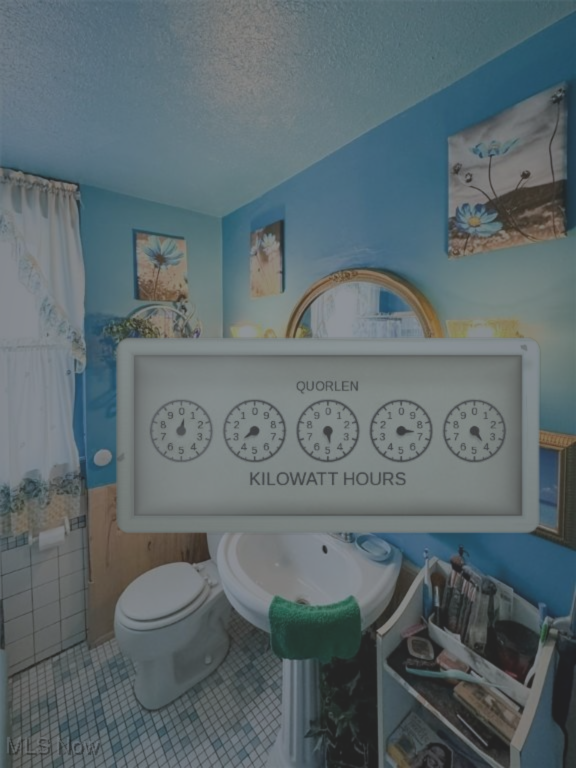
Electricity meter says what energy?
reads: 3474 kWh
